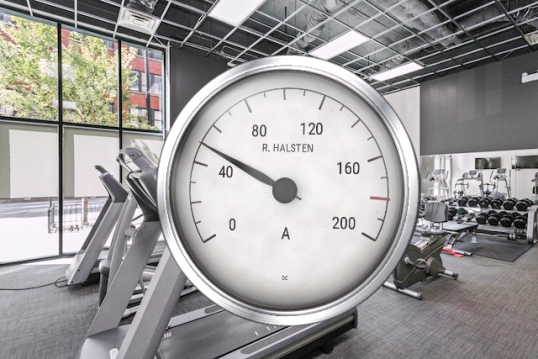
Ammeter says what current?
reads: 50 A
